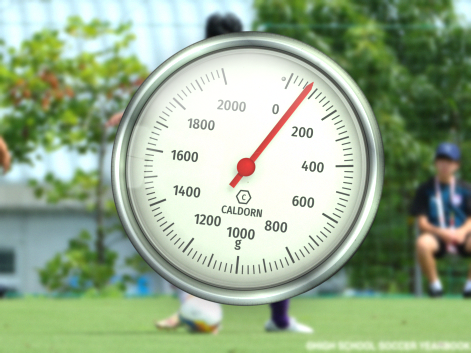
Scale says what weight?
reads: 80 g
